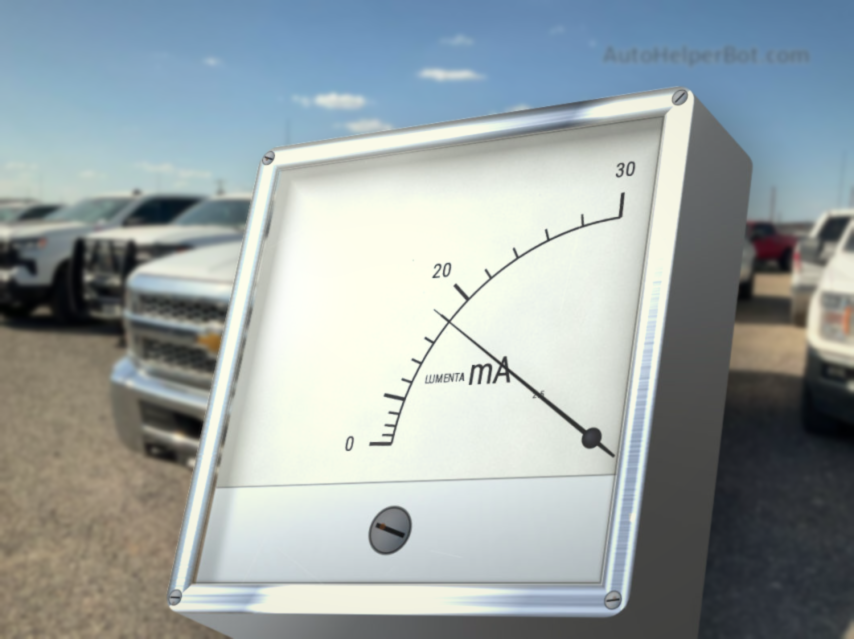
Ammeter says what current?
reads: 18 mA
